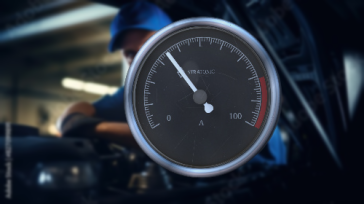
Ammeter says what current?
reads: 35 A
